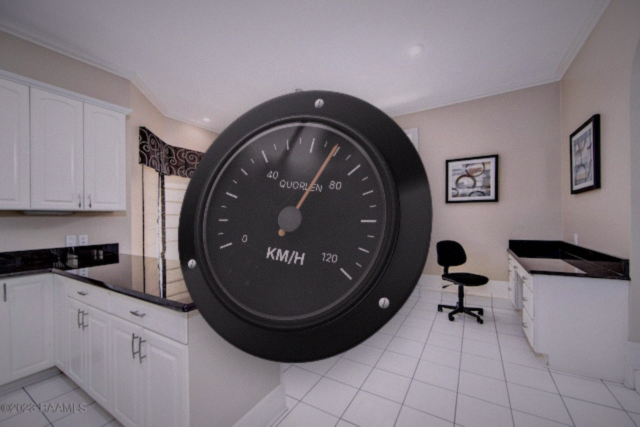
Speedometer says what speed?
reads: 70 km/h
